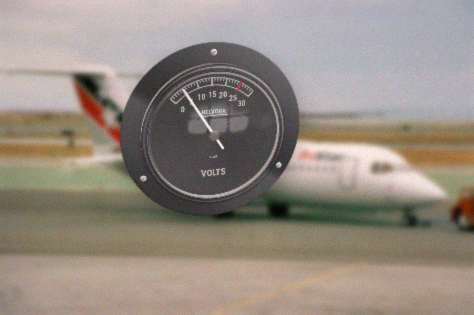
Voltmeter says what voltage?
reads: 5 V
